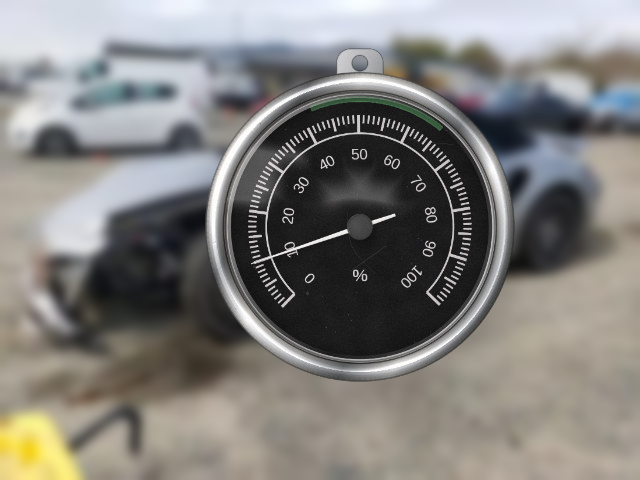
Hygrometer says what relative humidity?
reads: 10 %
